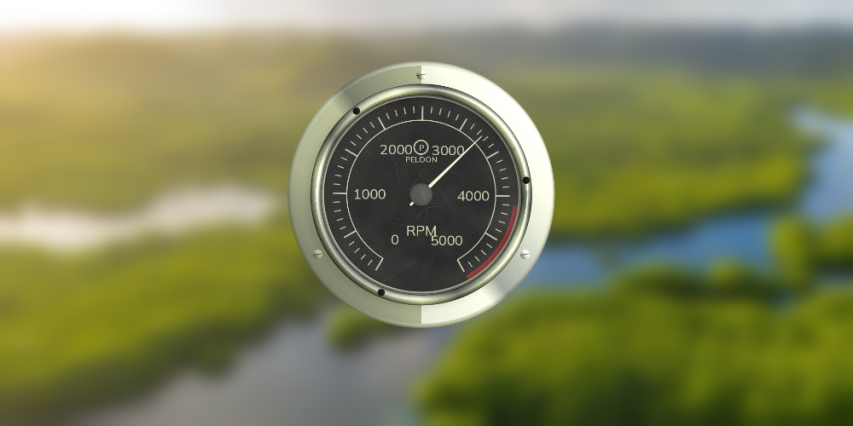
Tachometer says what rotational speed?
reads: 3250 rpm
